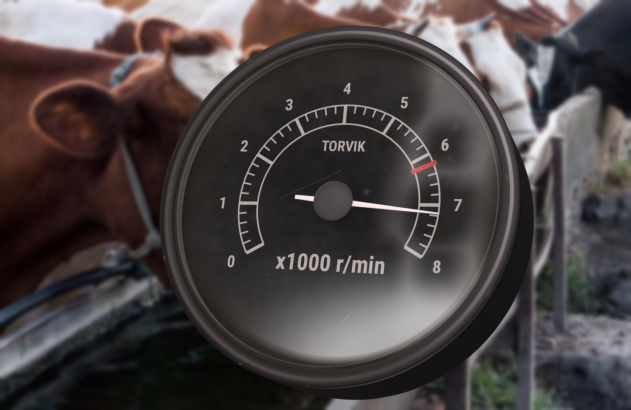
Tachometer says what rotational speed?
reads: 7200 rpm
